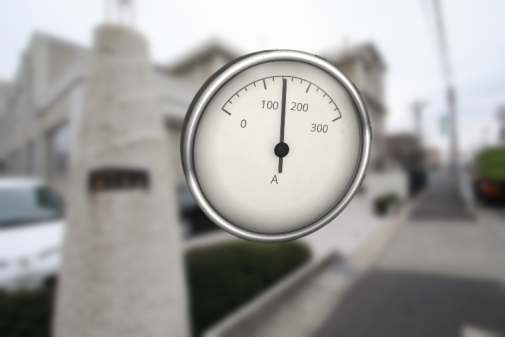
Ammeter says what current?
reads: 140 A
